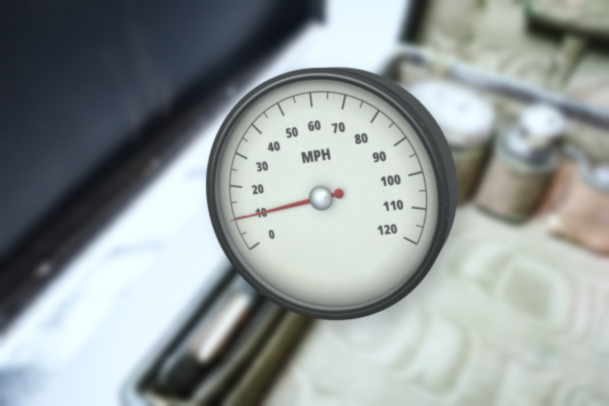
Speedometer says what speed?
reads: 10 mph
